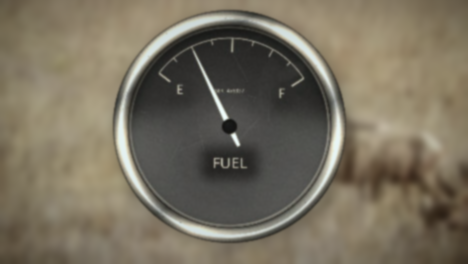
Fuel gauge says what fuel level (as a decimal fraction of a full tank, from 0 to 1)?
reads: 0.25
